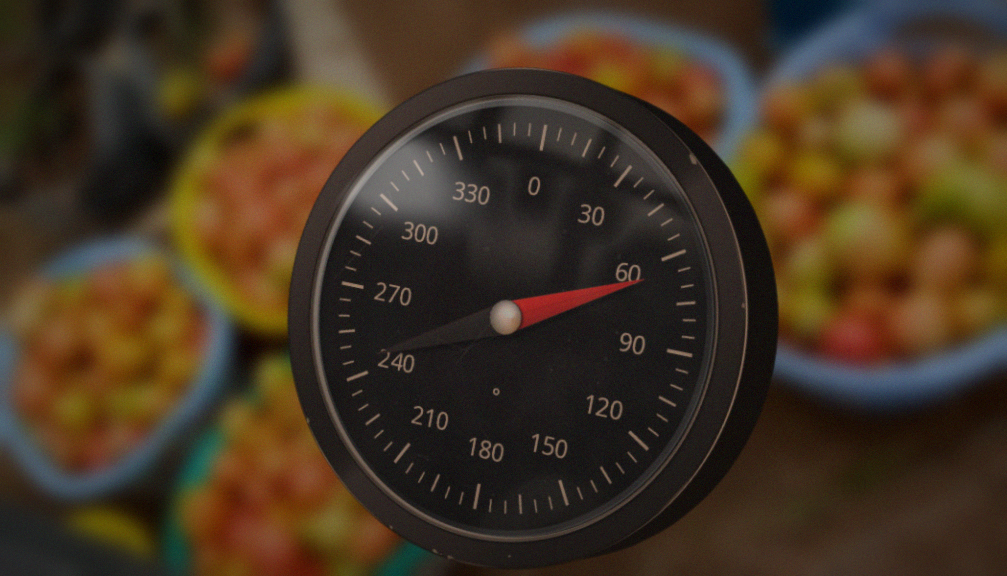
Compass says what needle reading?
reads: 65 °
